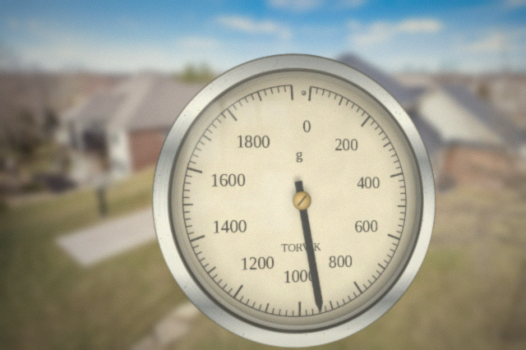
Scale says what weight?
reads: 940 g
